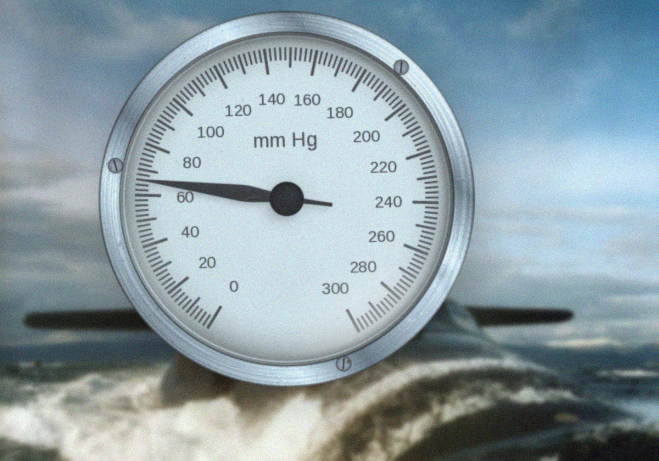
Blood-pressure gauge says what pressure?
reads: 66 mmHg
